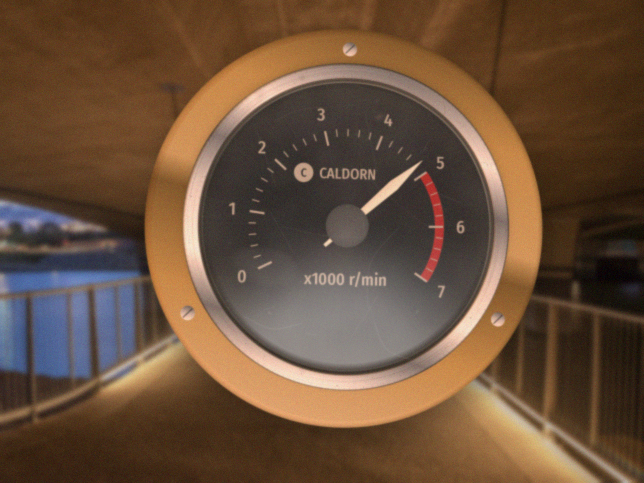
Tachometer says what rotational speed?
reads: 4800 rpm
